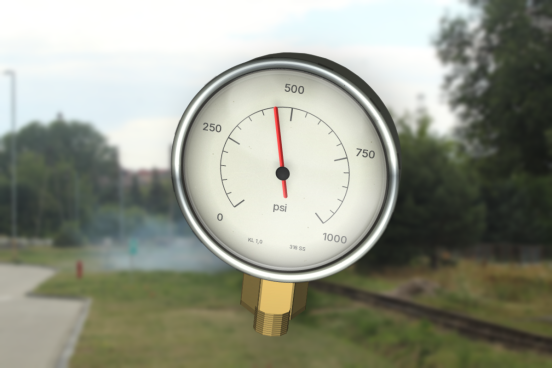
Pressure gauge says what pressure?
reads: 450 psi
